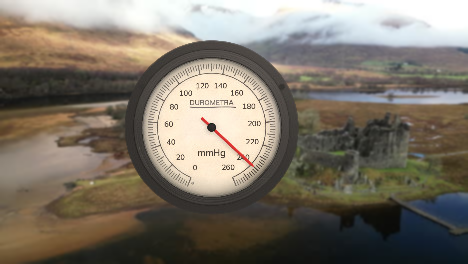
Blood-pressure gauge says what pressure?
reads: 240 mmHg
